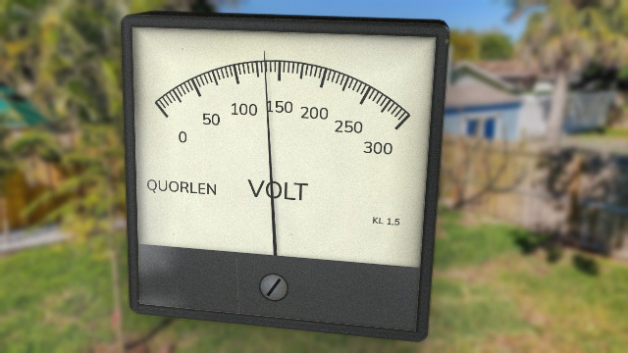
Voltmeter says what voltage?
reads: 135 V
